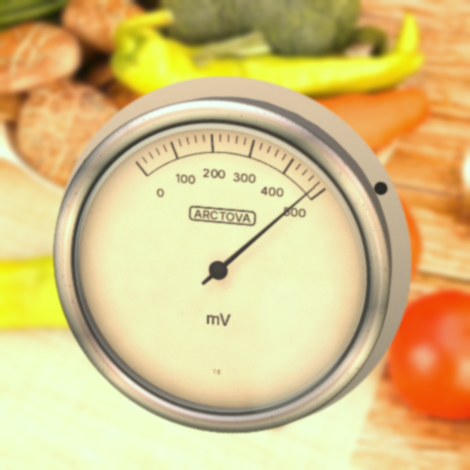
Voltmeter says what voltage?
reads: 480 mV
